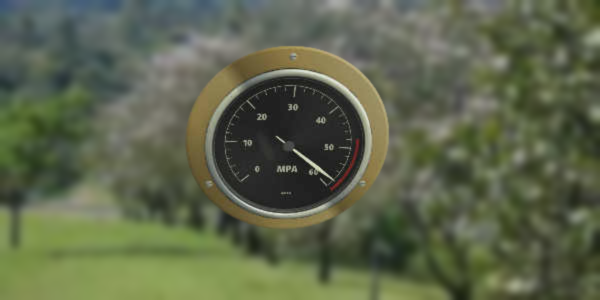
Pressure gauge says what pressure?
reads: 58 MPa
